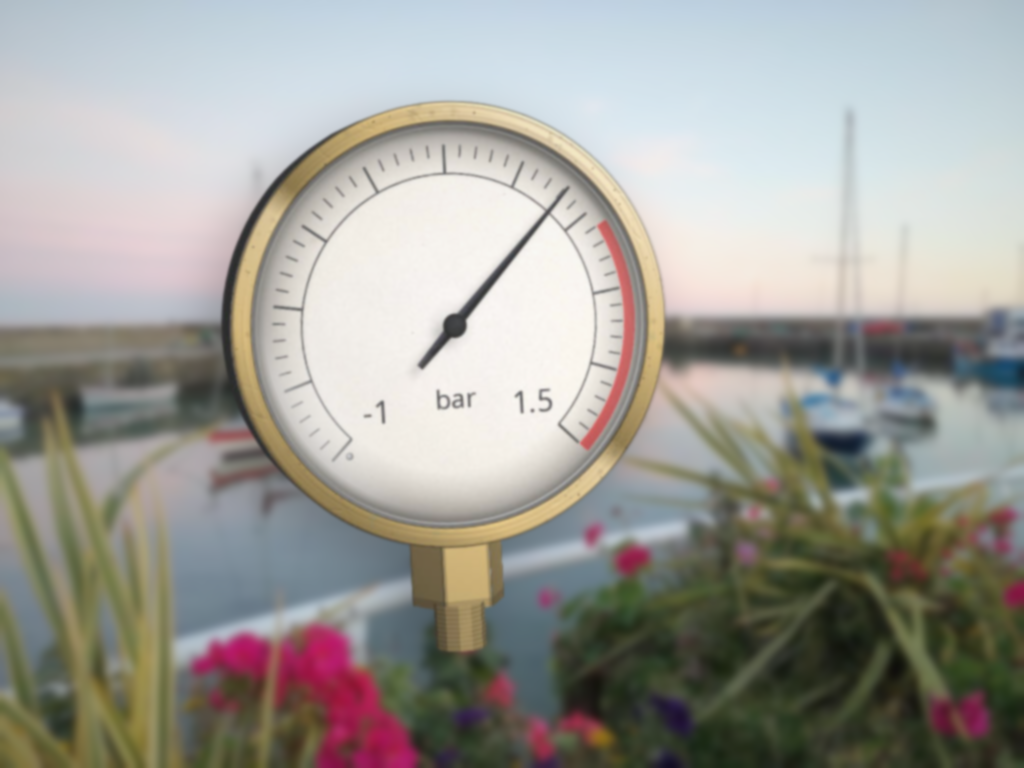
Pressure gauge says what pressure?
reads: 0.65 bar
